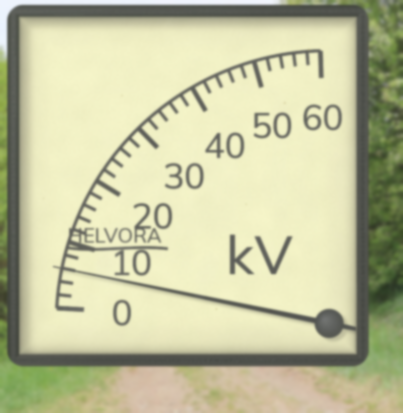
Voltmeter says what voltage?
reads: 6 kV
